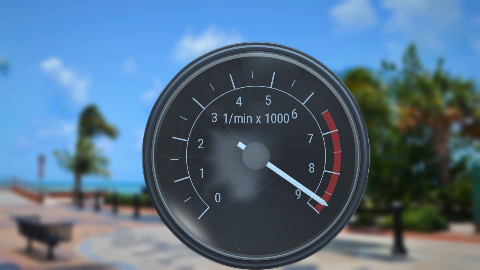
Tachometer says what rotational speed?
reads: 8750 rpm
